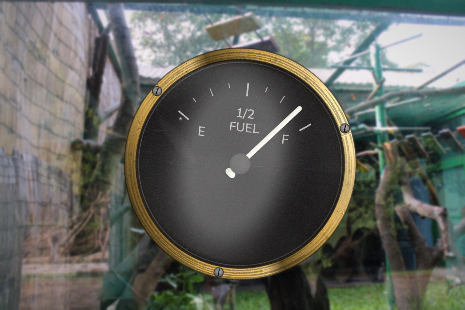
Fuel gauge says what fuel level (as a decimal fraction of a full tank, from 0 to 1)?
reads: 0.875
